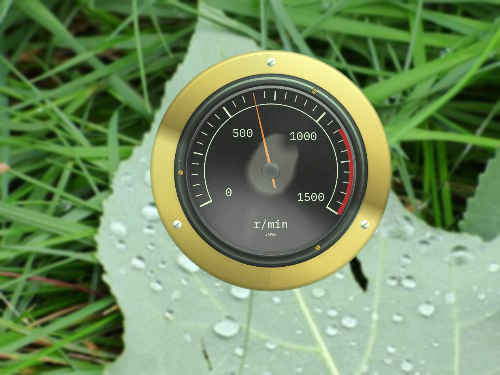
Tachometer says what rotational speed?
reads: 650 rpm
